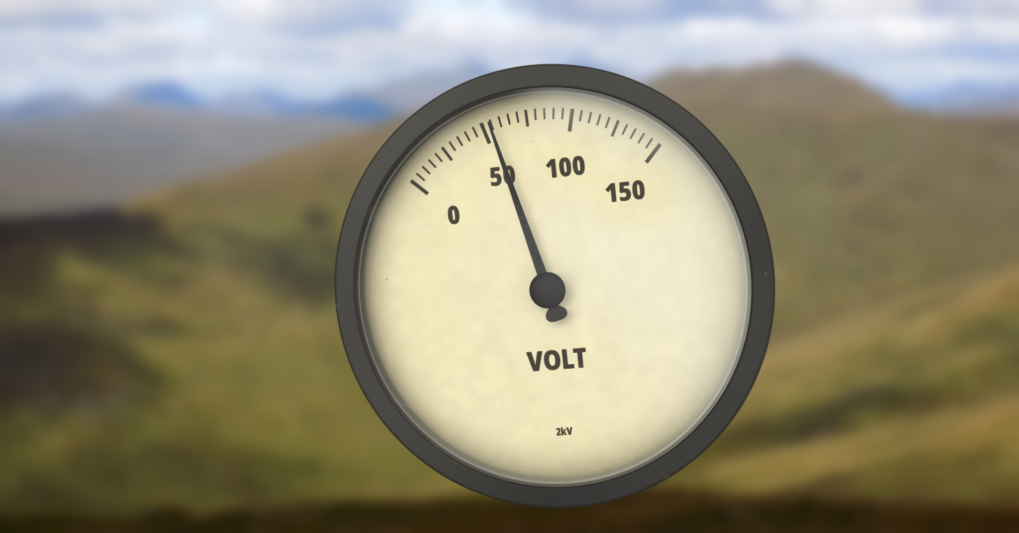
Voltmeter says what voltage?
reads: 55 V
